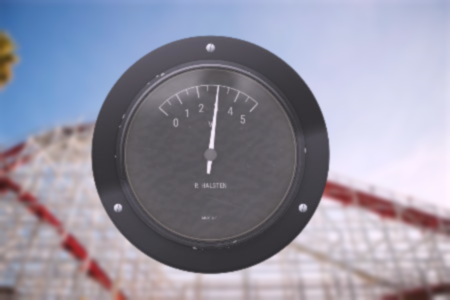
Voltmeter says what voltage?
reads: 3 V
